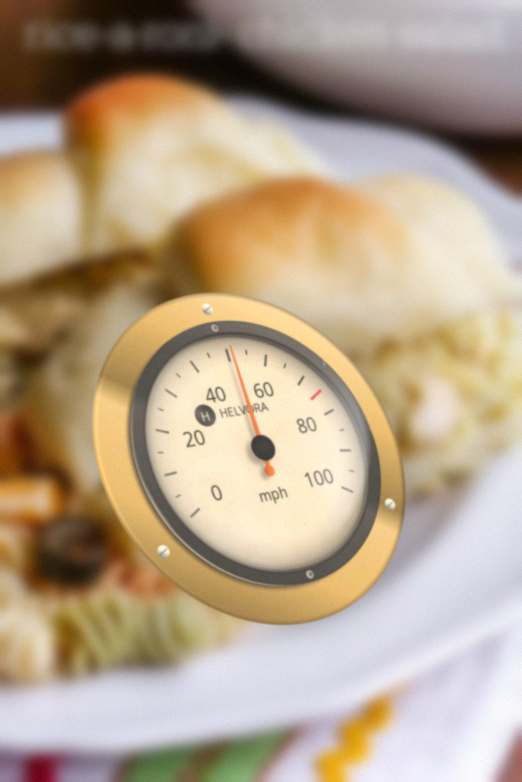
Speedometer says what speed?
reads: 50 mph
